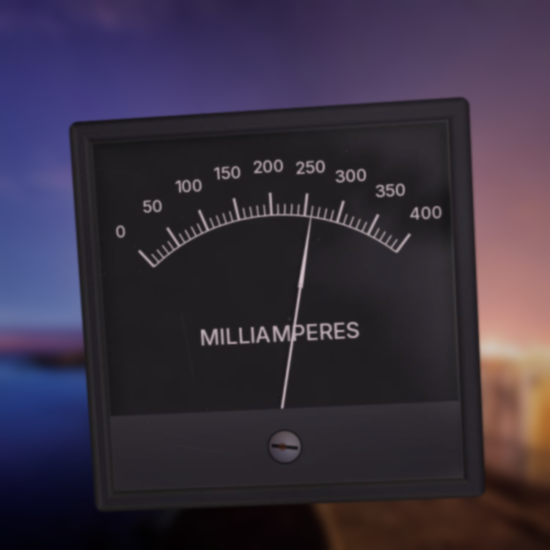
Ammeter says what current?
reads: 260 mA
